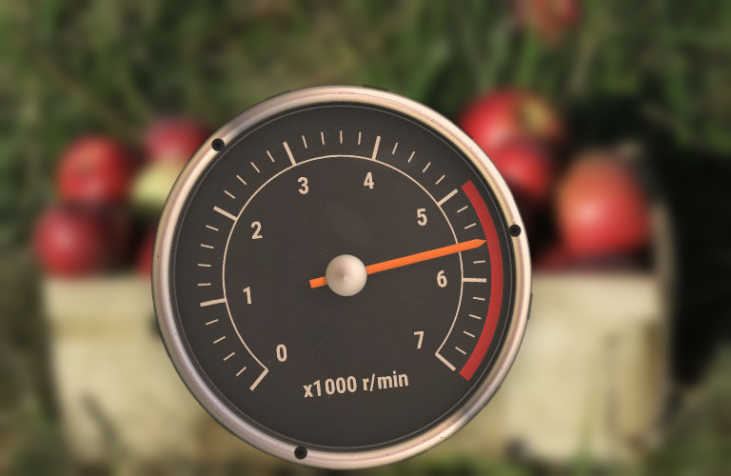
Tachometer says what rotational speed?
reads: 5600 rpm
